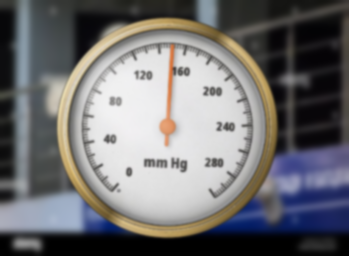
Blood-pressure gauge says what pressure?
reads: 150 mmHg
